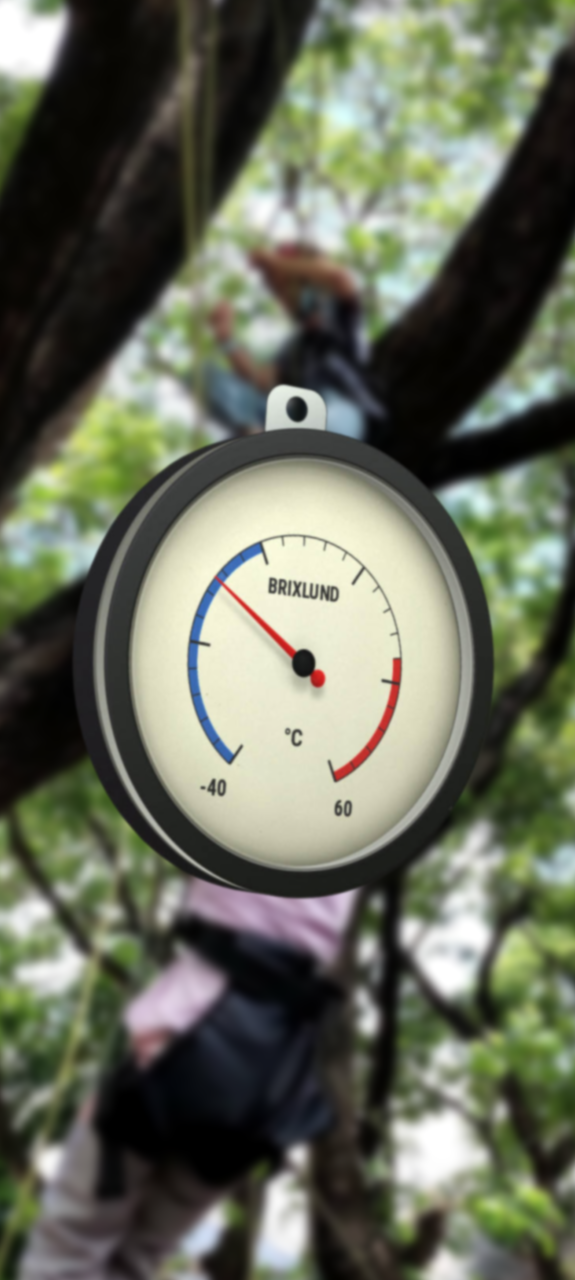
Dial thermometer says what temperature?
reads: -10 °C
